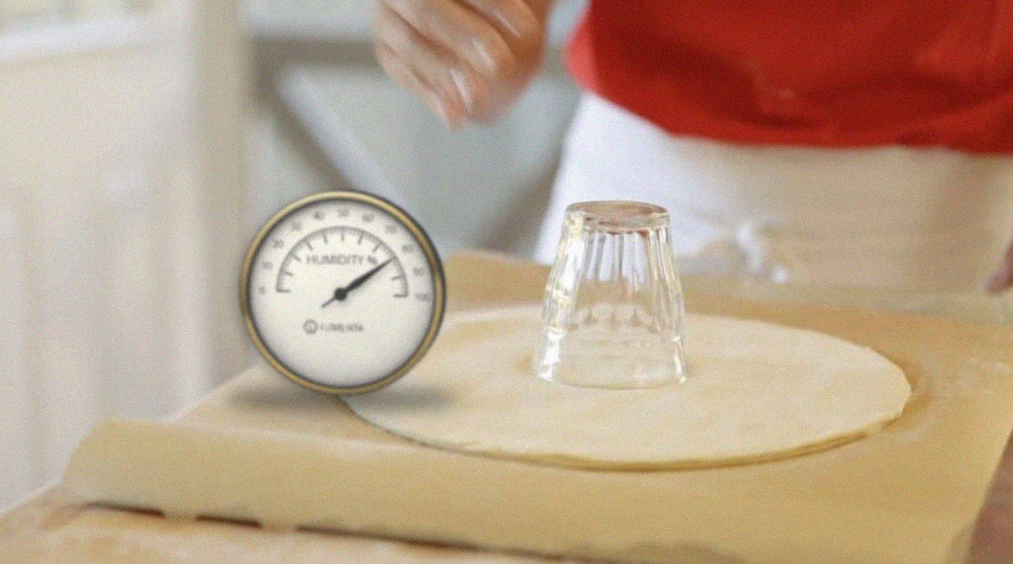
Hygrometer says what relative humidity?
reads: 80 %
